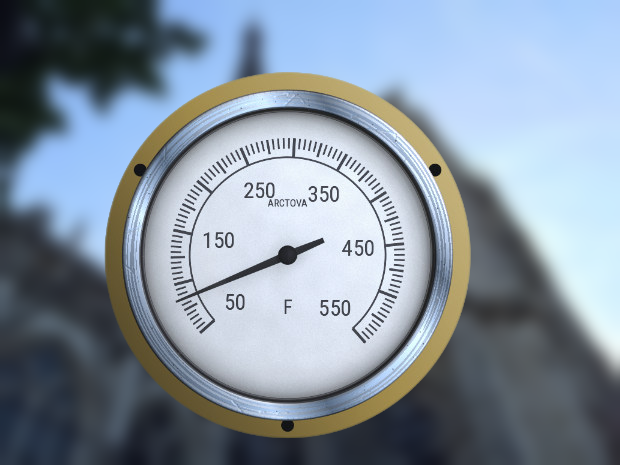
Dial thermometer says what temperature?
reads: 85 °F
